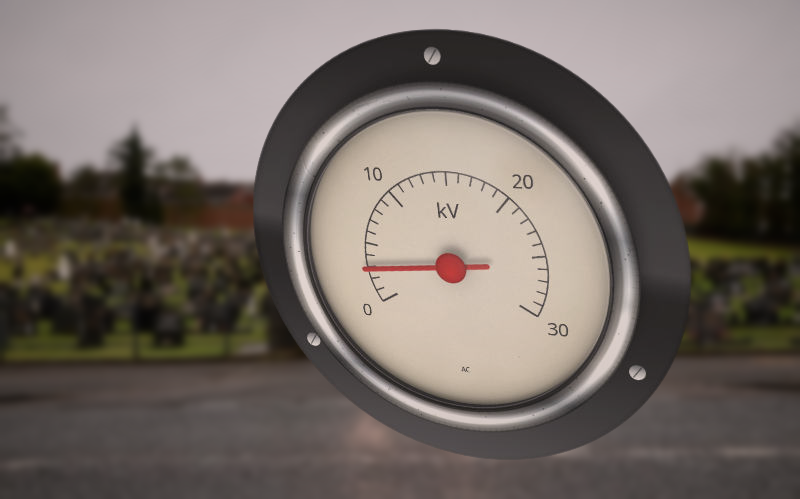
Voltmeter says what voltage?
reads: 3 kV
